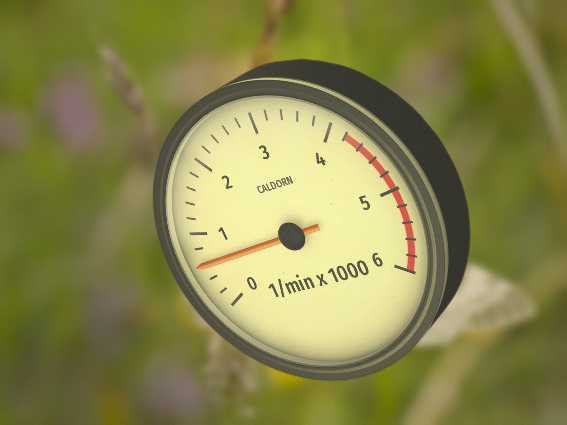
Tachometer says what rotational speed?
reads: 600 rpm
